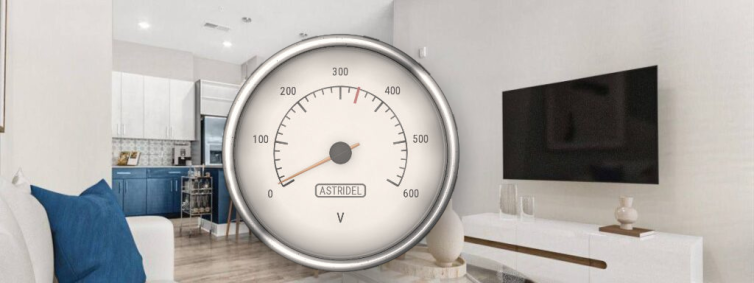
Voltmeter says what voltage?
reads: 10 V
